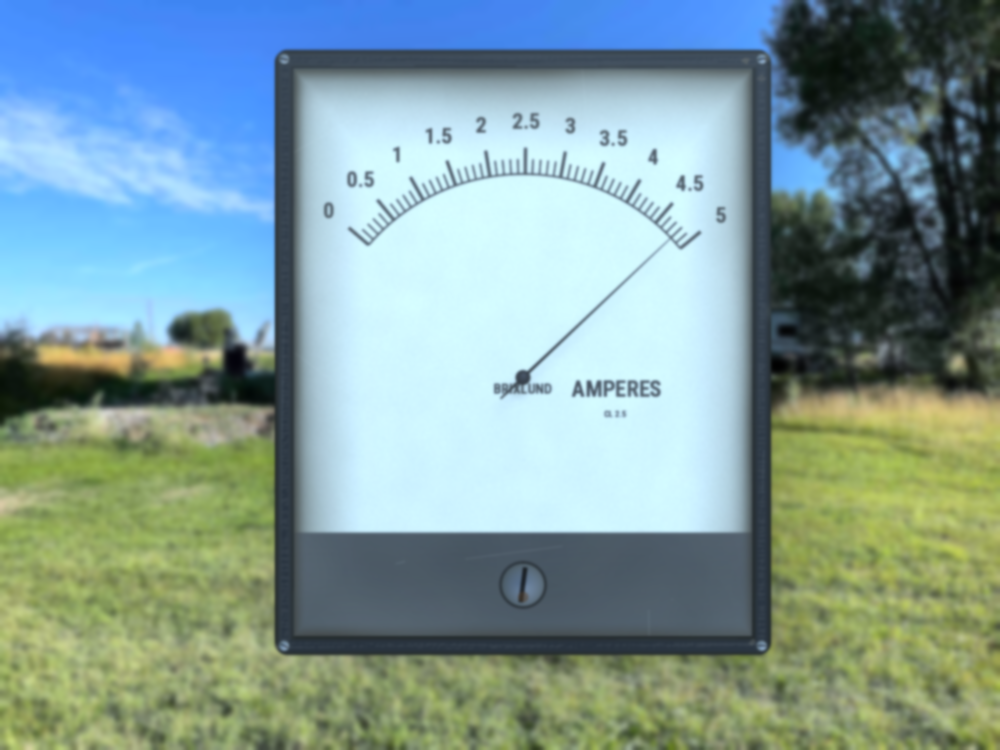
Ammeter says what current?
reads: 4.8 A
